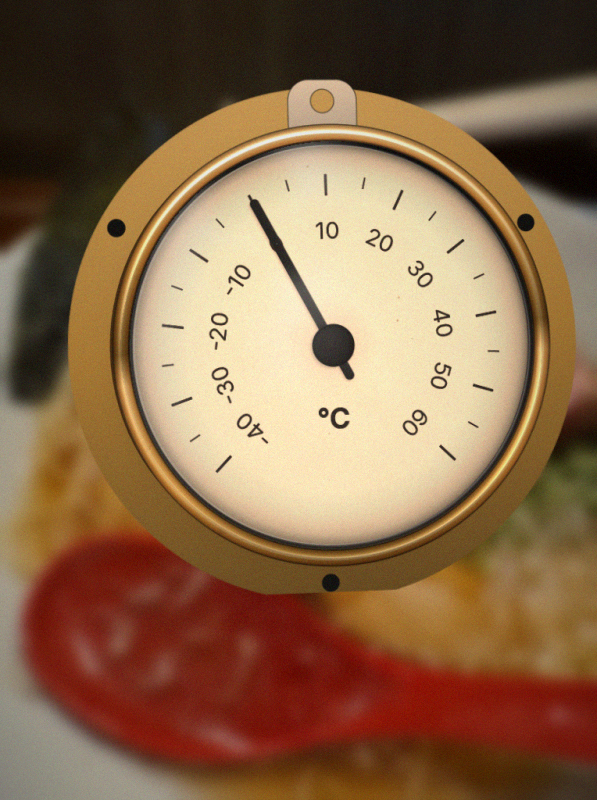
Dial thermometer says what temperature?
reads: 0 °C
